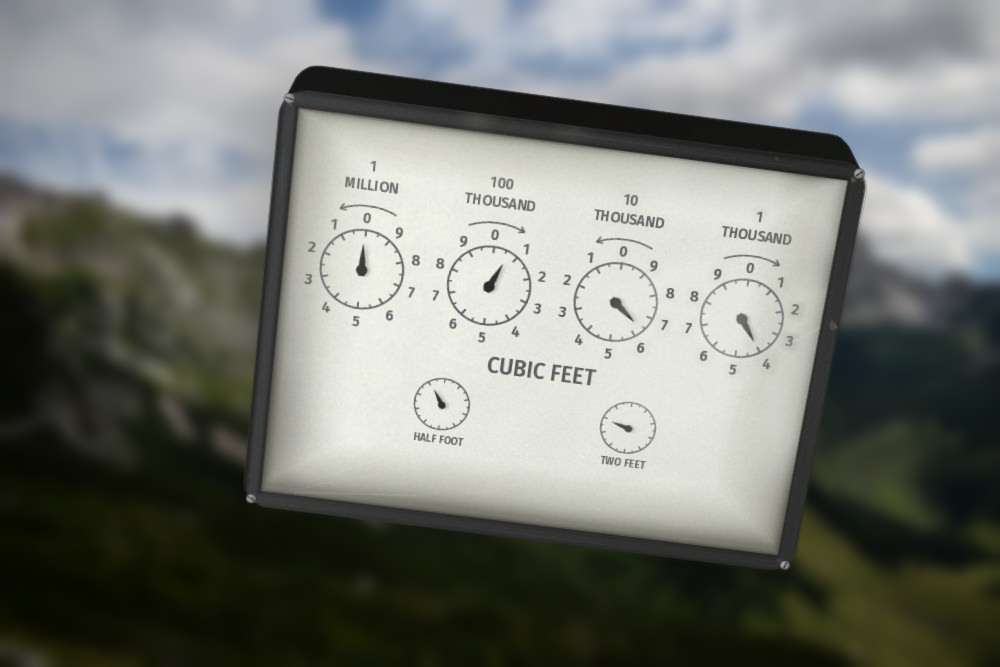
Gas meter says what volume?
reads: 6400 ft³
